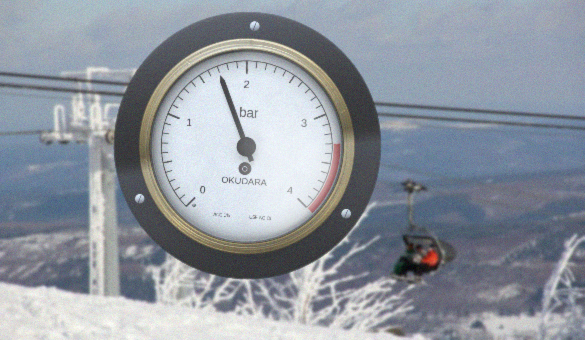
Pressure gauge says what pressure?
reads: 1.7 bar
